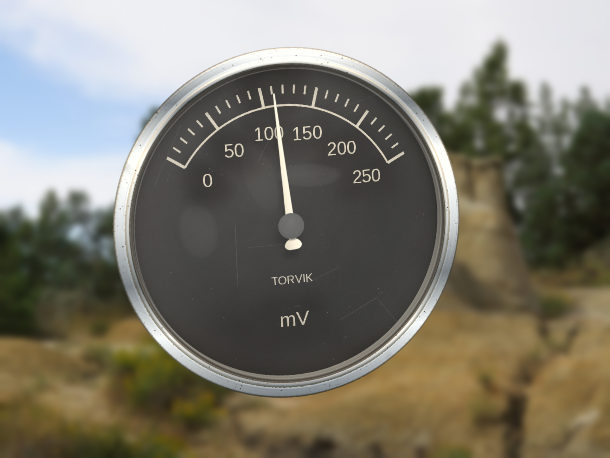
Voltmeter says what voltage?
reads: 110 mV
